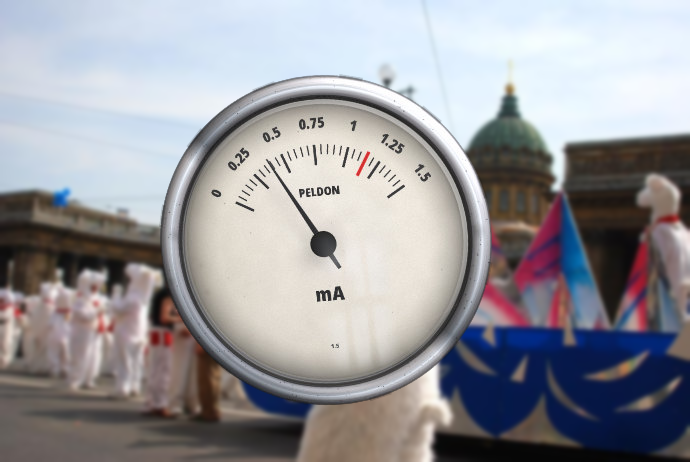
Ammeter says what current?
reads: 0.4 mA
